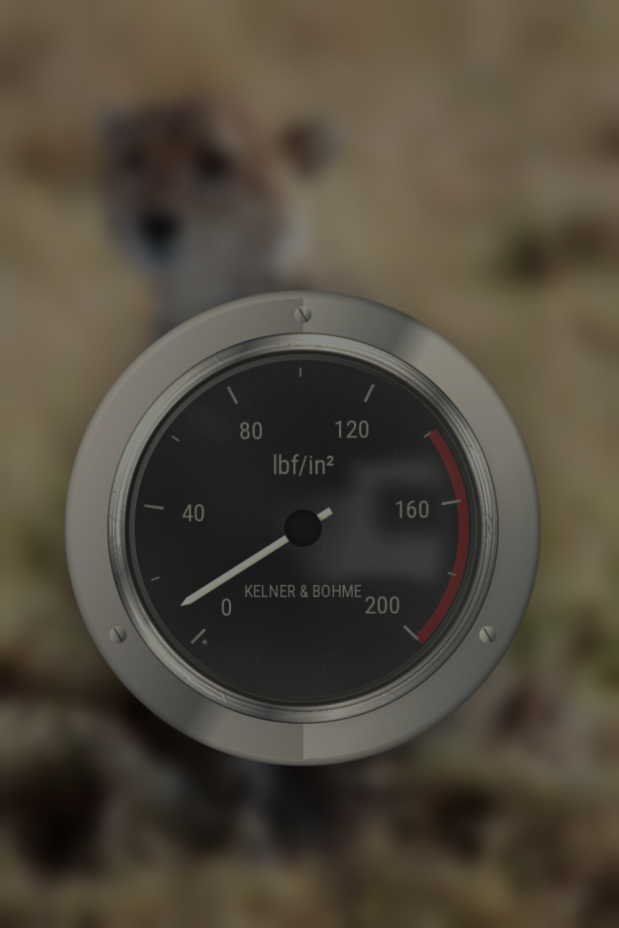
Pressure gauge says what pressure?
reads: 10 psi
